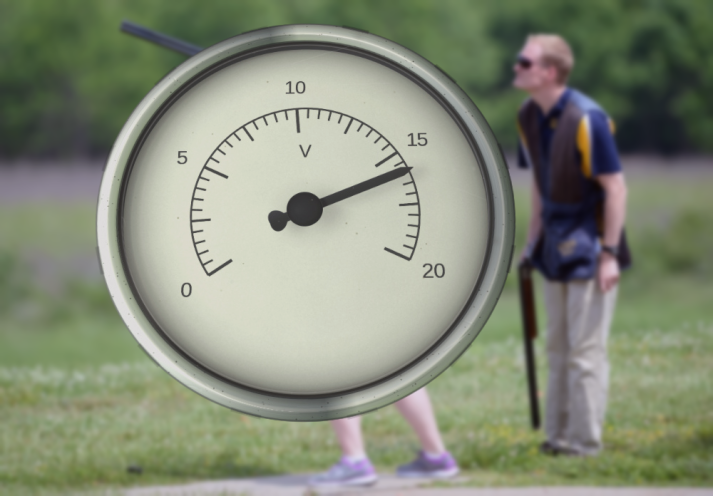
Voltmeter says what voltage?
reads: 16 V
